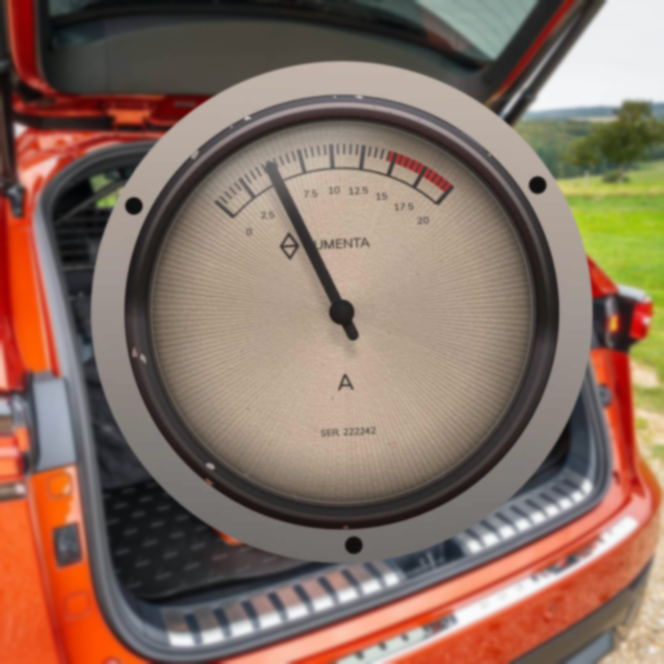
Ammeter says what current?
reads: 5 A
